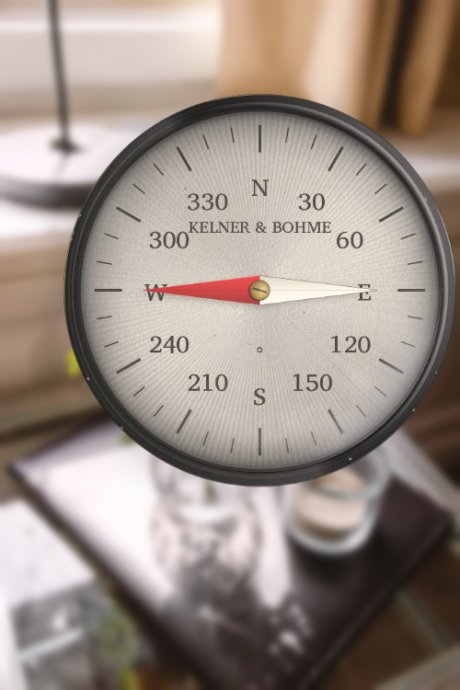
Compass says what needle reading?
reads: 270 °
